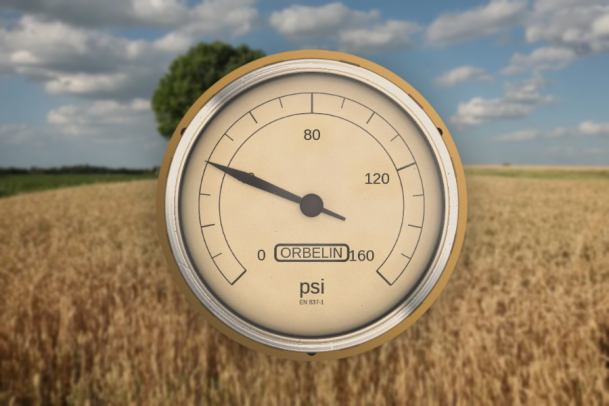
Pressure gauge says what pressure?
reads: 40 psi
